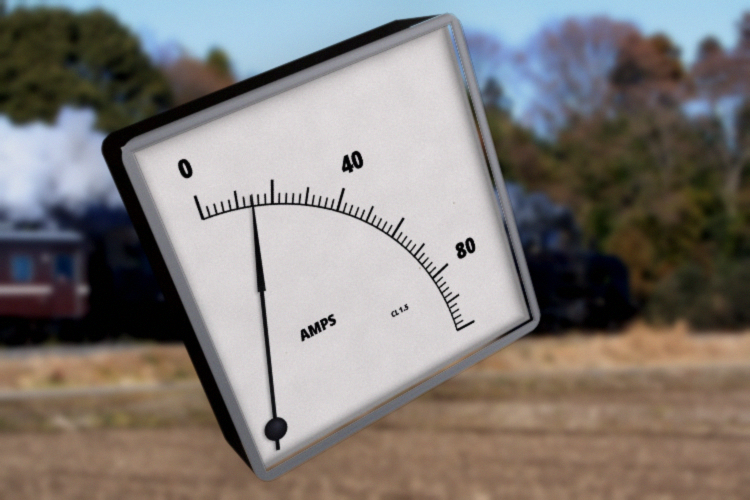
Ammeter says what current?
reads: 14 A
